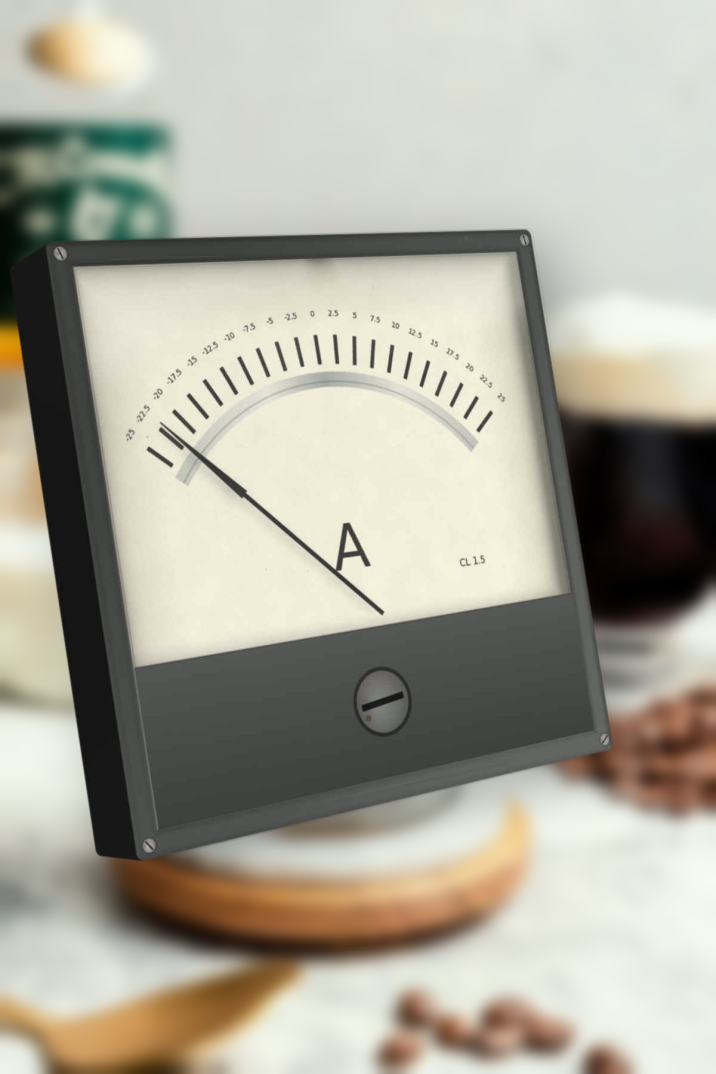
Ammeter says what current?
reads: -22.5 A
